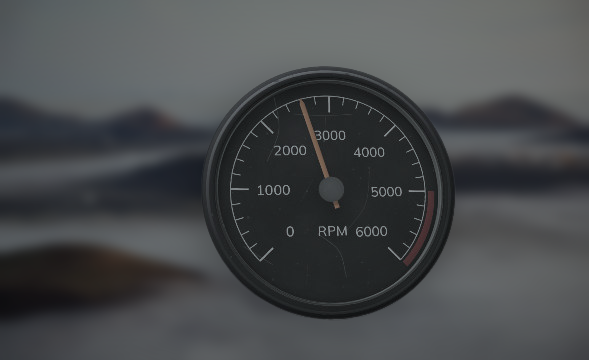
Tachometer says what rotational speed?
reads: 2600 rpm
